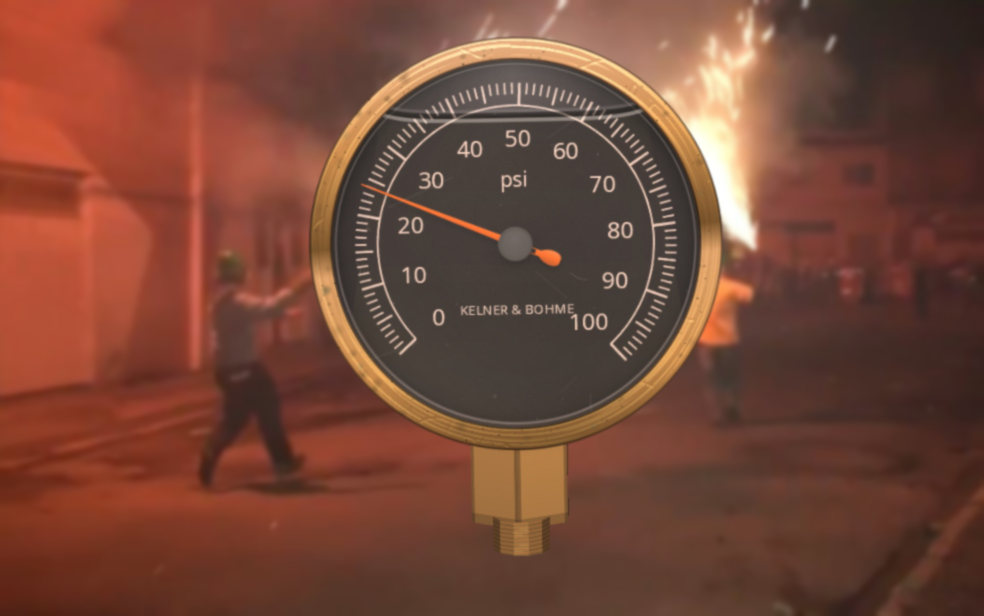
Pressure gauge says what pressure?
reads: 24 psi
